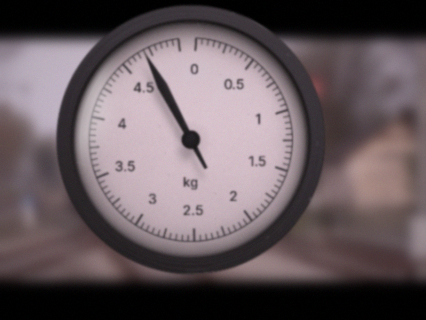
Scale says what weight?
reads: 4.7 kg
